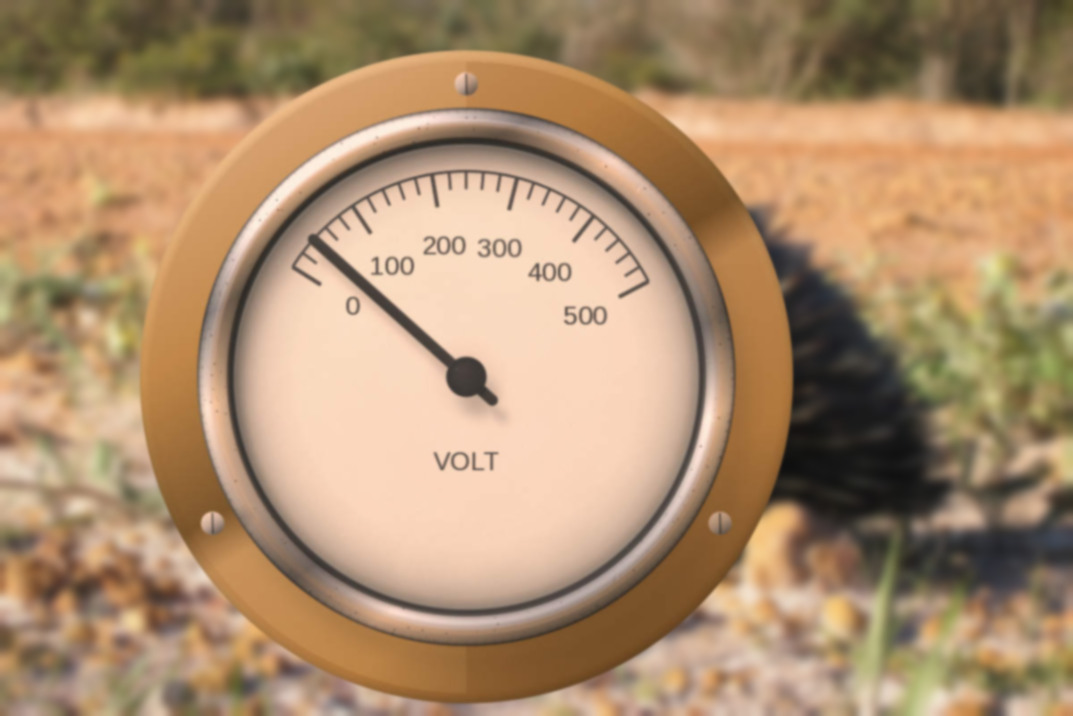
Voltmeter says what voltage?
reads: 40 V
